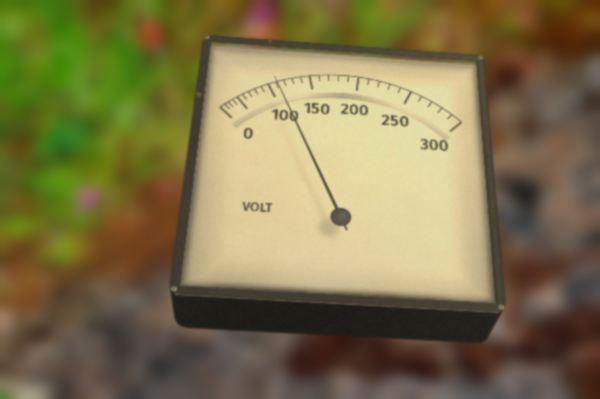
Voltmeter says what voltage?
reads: 110 V
